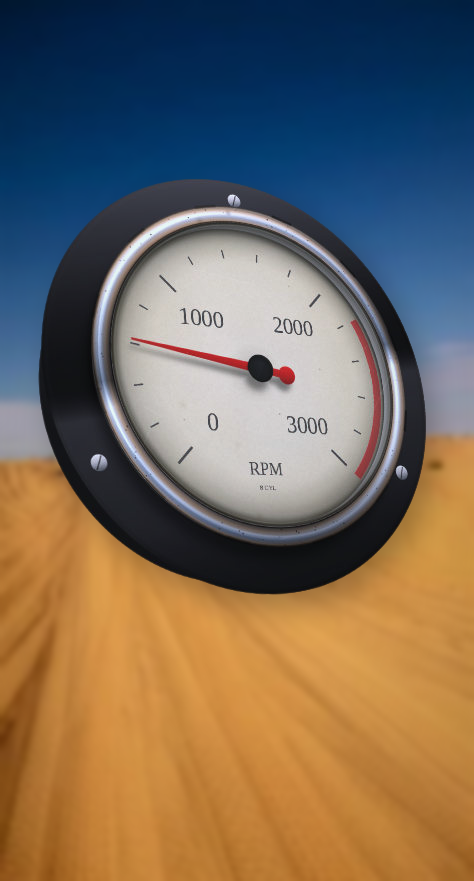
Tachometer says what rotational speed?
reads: 600 rpm
